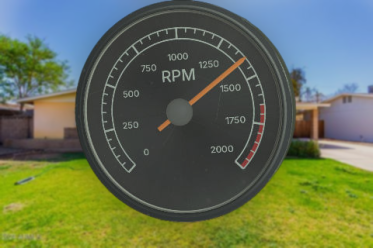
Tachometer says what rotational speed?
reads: 1400 rpm
